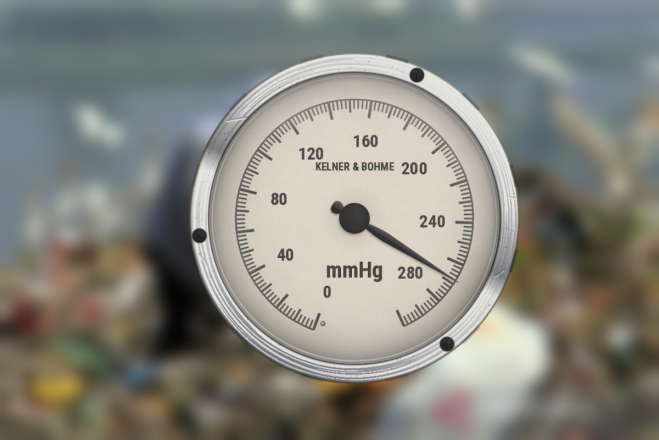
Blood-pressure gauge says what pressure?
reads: 268 mmHg
